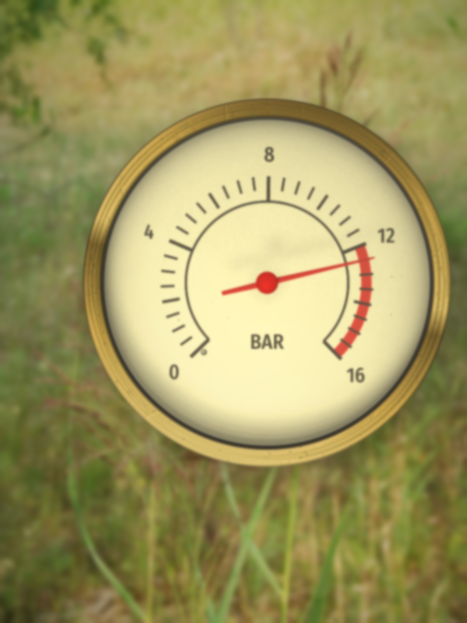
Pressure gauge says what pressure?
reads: 12.5 bar
